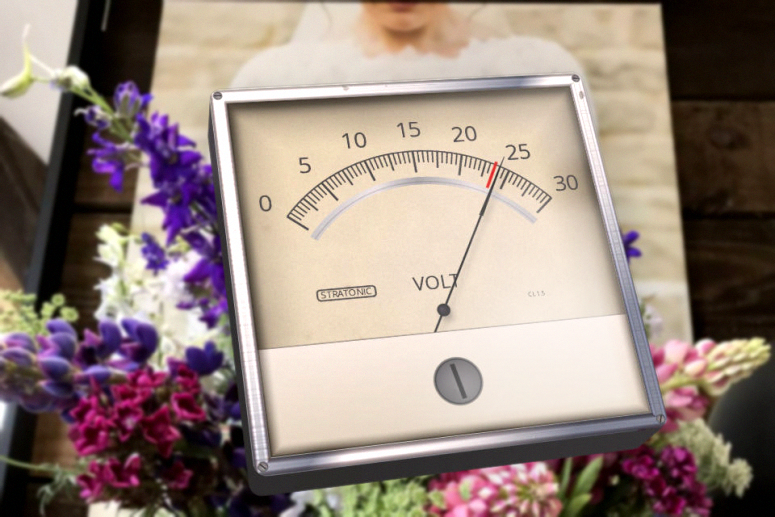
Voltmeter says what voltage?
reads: 24 V
